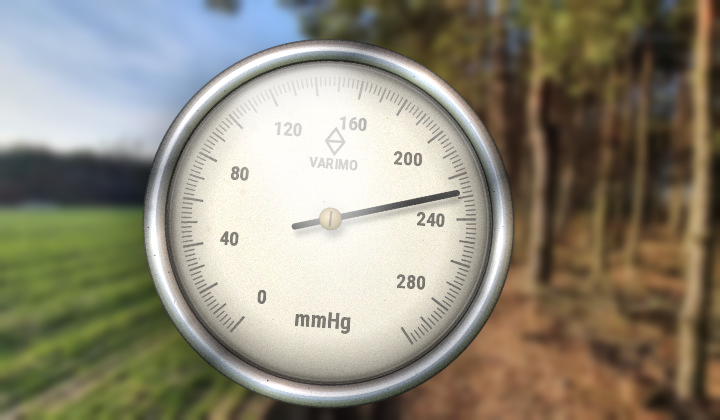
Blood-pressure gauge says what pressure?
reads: 228 mmHg
